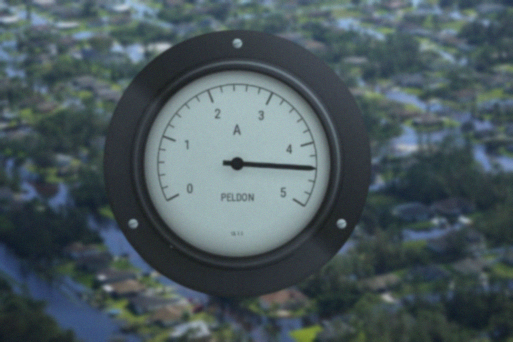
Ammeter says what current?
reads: 4.4 A
